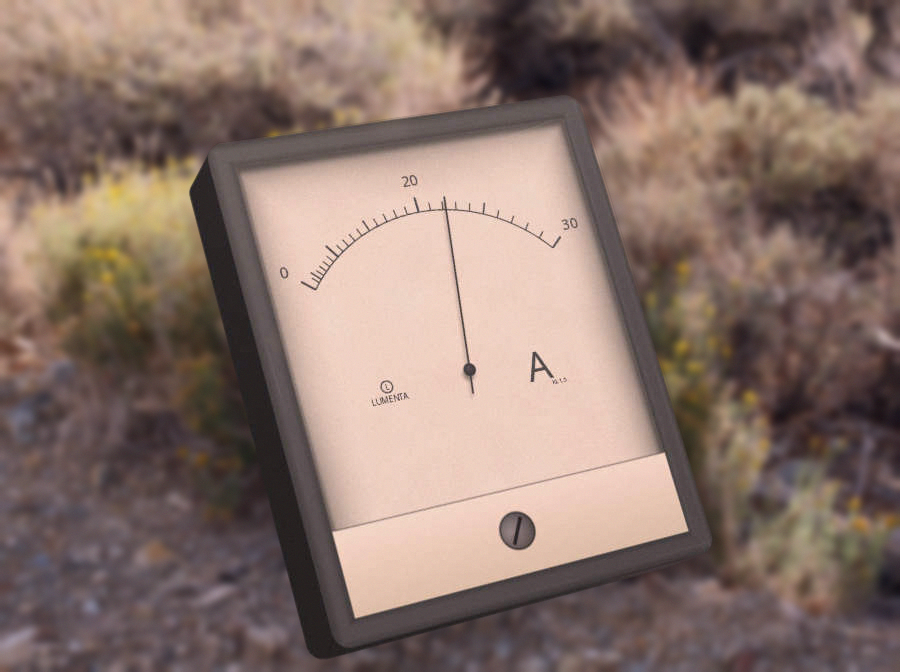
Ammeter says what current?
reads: 22 A
